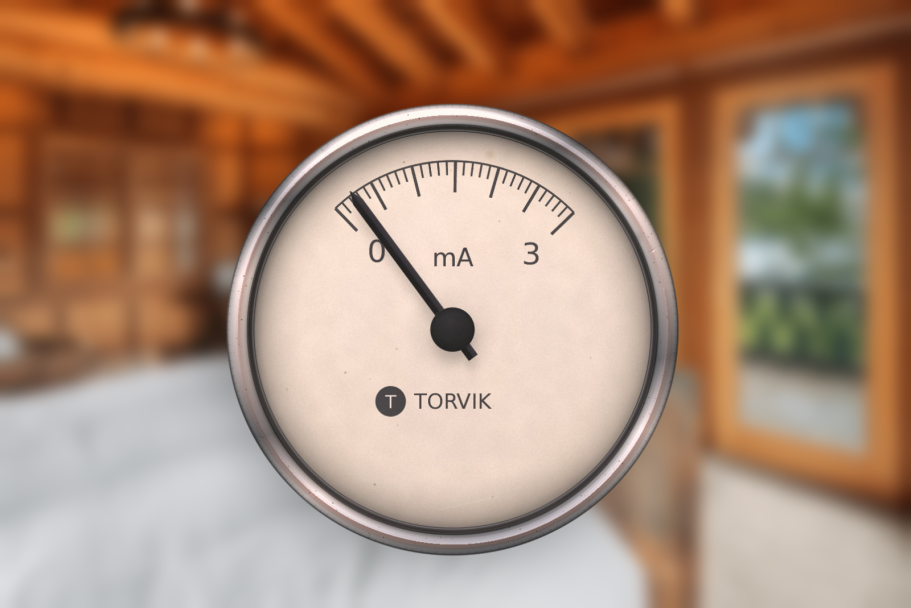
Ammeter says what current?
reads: 0.25 mA
